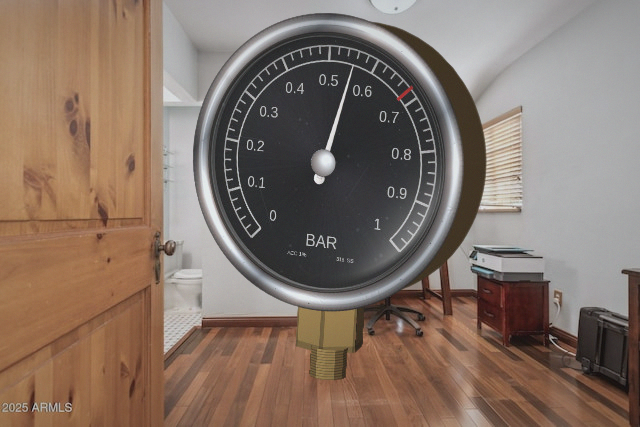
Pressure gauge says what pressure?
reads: 0.56 bar
